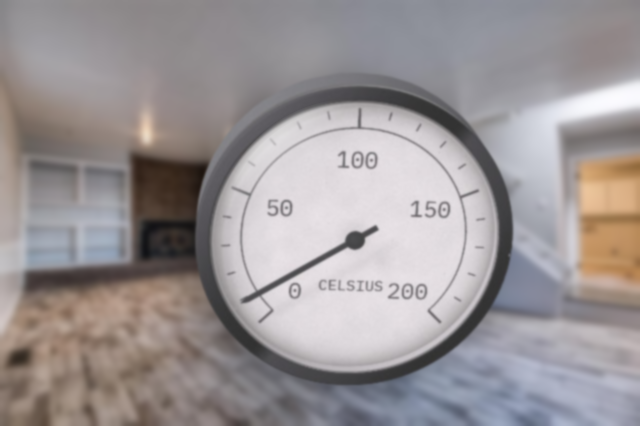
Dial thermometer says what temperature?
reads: 10 °C
